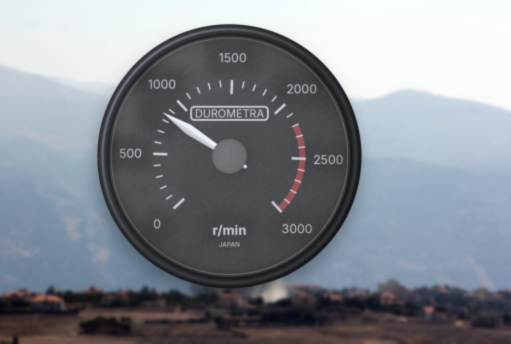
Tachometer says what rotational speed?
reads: 850 rpm
